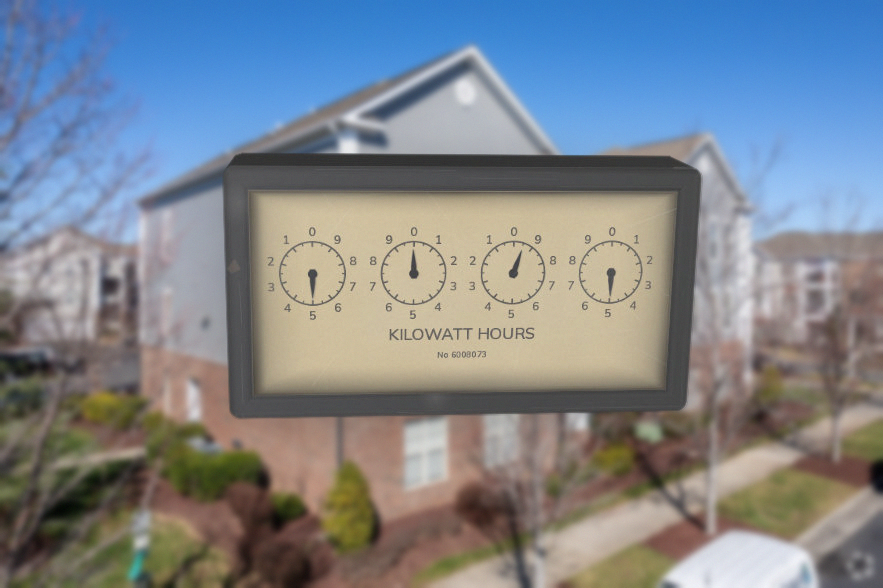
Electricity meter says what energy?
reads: 4995 kWh
